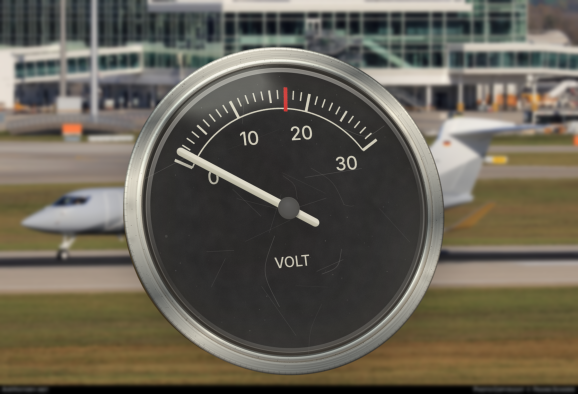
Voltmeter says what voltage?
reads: 1 V
